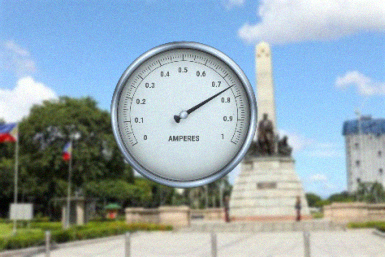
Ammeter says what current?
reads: 0.75 A
